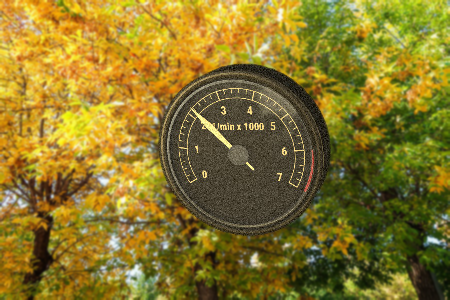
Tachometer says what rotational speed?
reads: 2200 rpm
